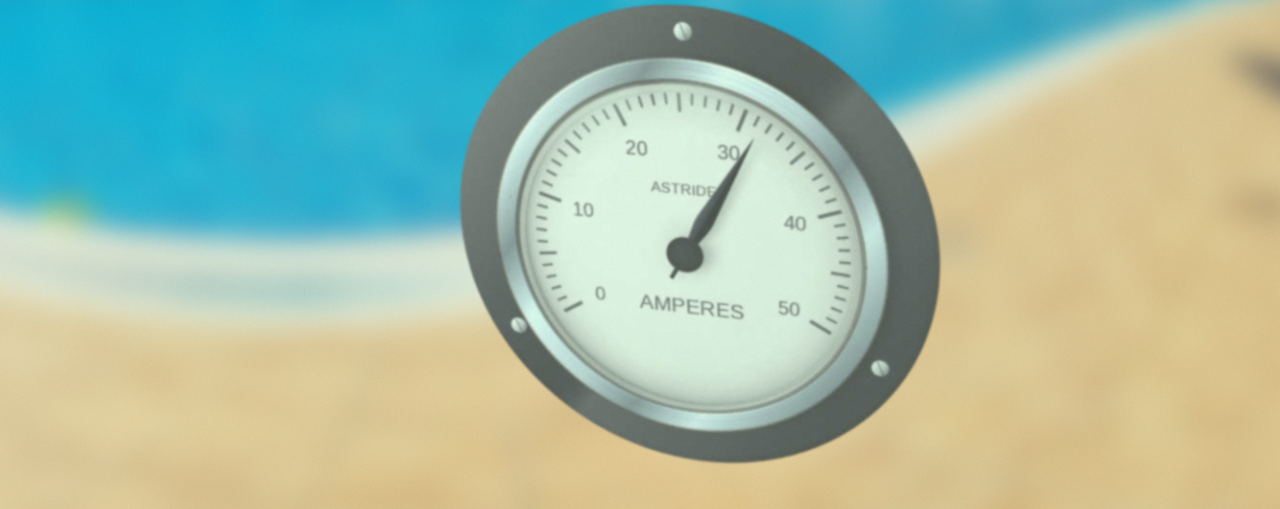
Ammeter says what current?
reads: 31.5 A
